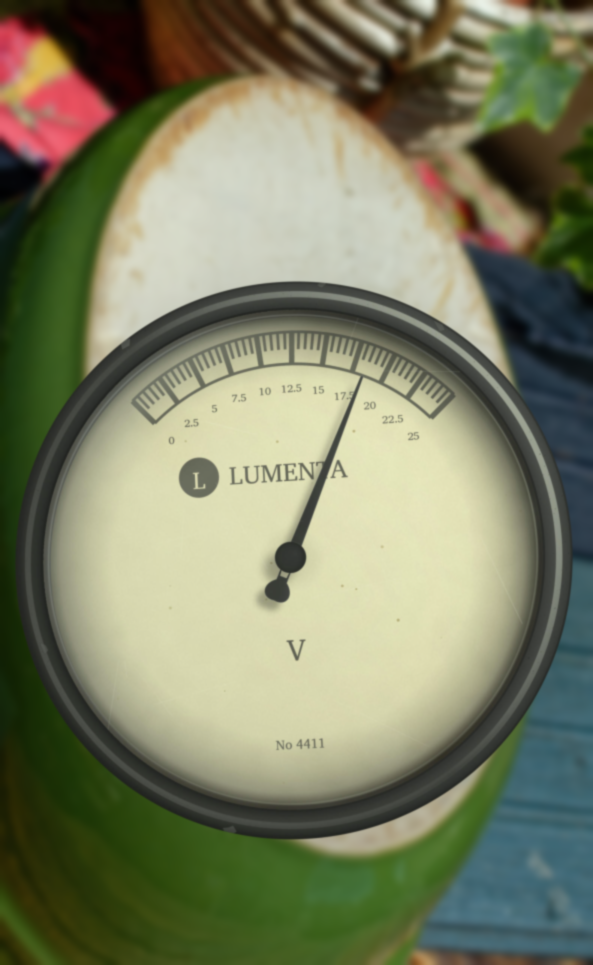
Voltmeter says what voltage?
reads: 18.5 V
